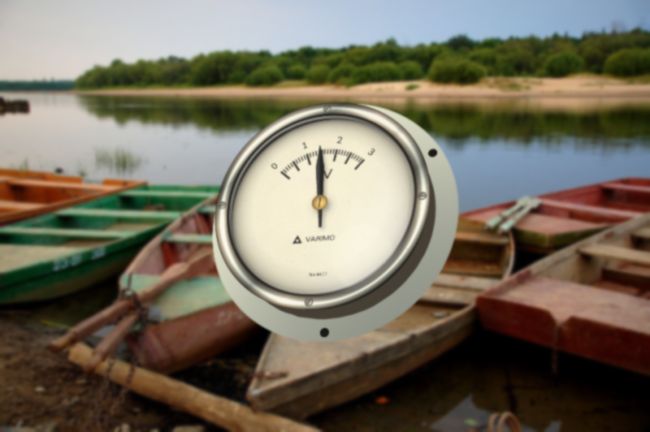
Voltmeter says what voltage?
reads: 1.5 kV
